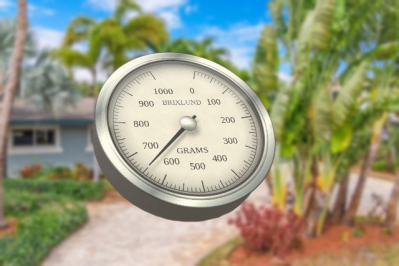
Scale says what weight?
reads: 650 g
